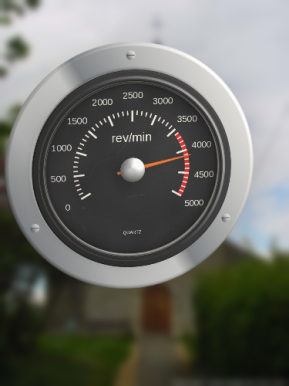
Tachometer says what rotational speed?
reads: 4100 rpm
